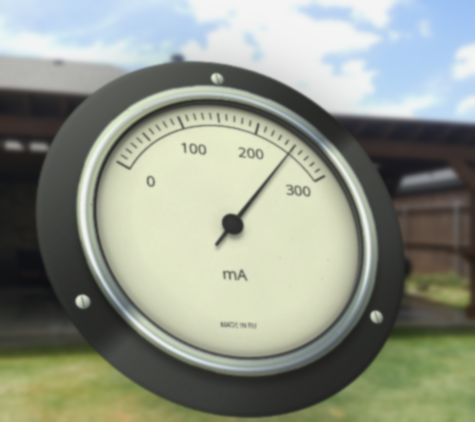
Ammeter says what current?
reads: 250 mA
